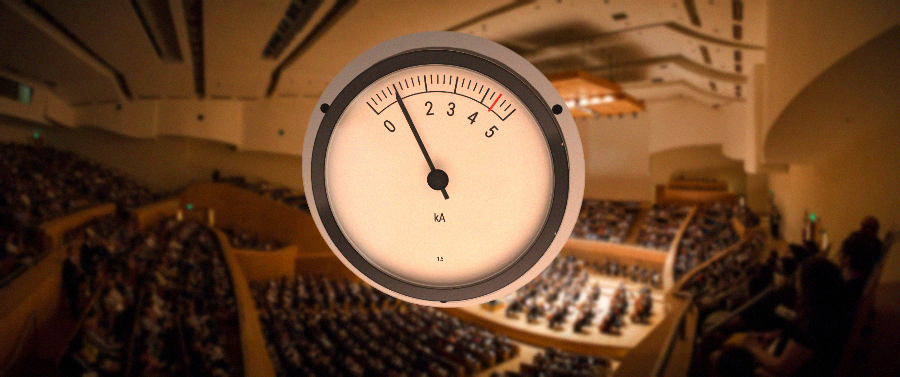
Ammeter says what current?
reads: 1 kA
